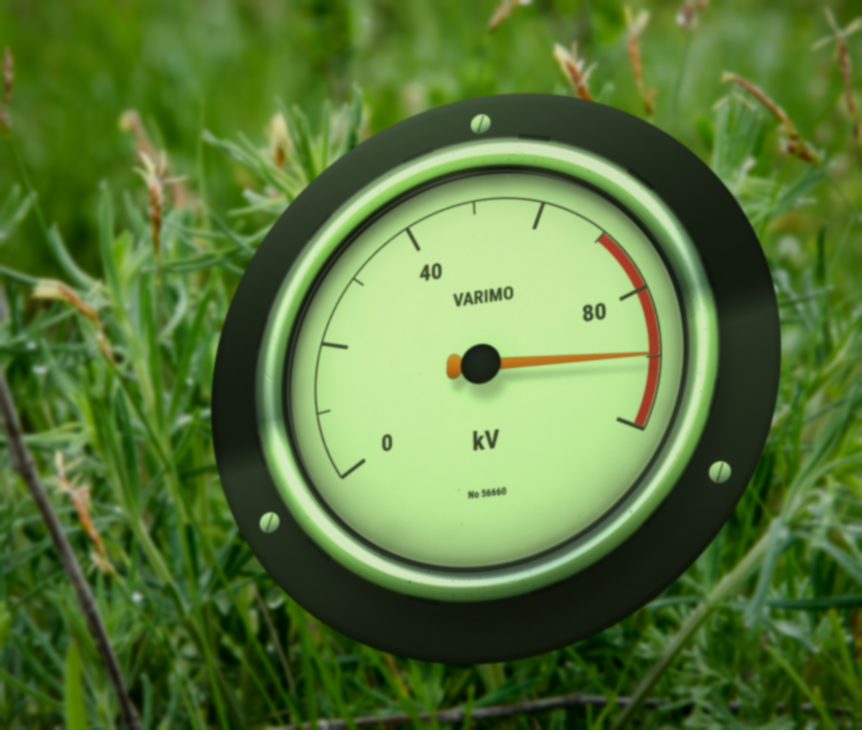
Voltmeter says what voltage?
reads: 90 kV
